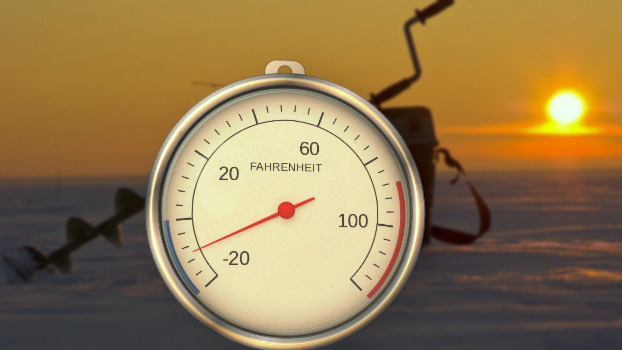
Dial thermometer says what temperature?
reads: -10 °F
